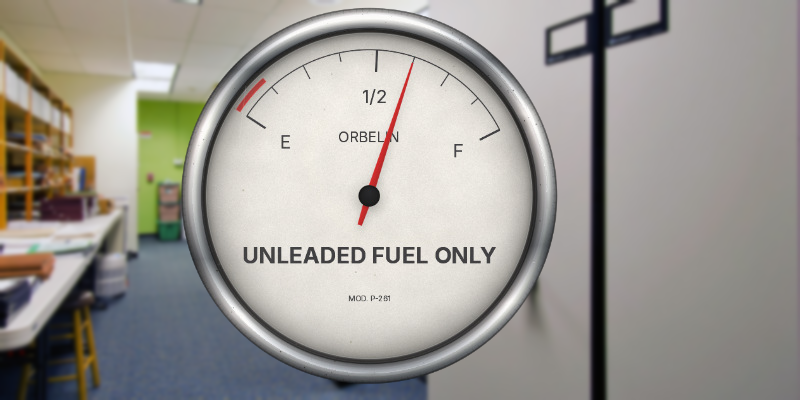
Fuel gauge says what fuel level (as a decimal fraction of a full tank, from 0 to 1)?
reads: 0.625
